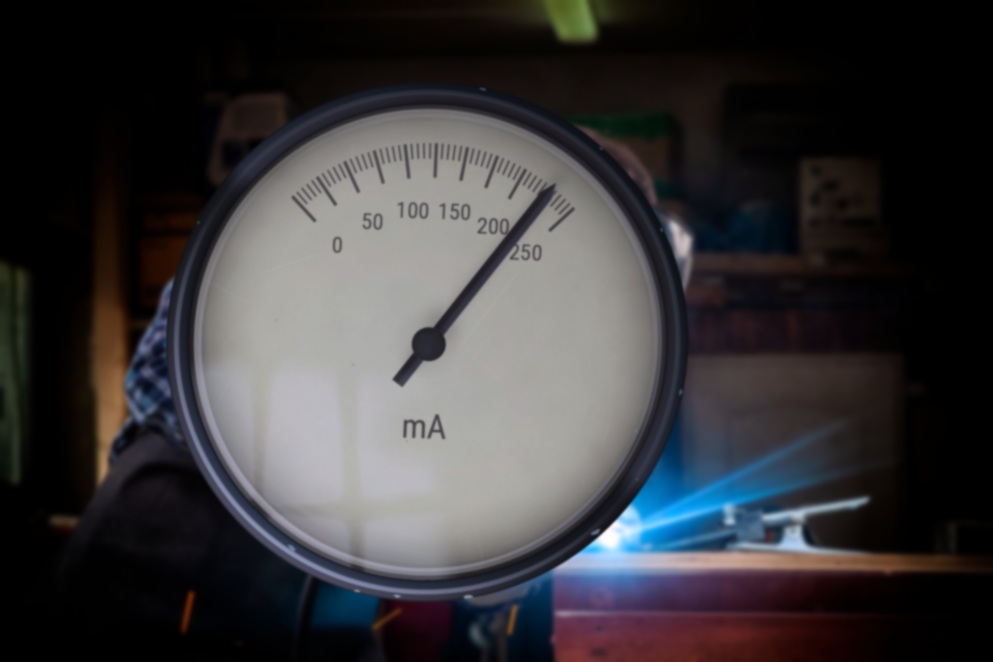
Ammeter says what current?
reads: 225 mA
